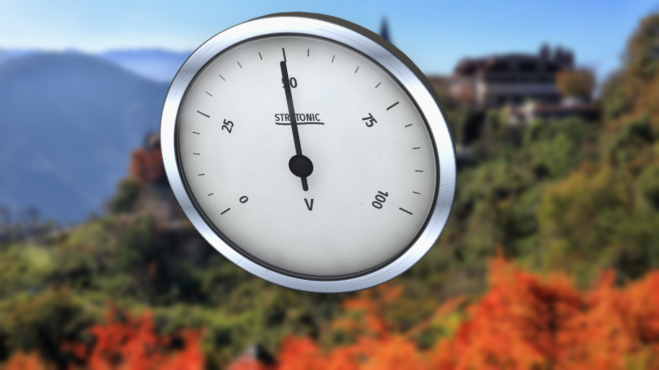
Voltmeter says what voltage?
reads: 50 V
